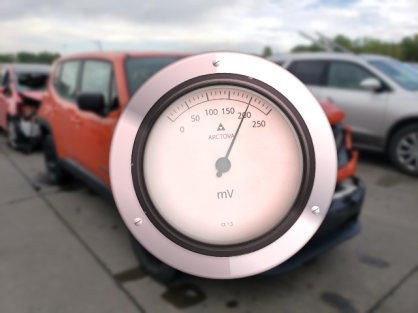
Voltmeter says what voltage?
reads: 200 mV
